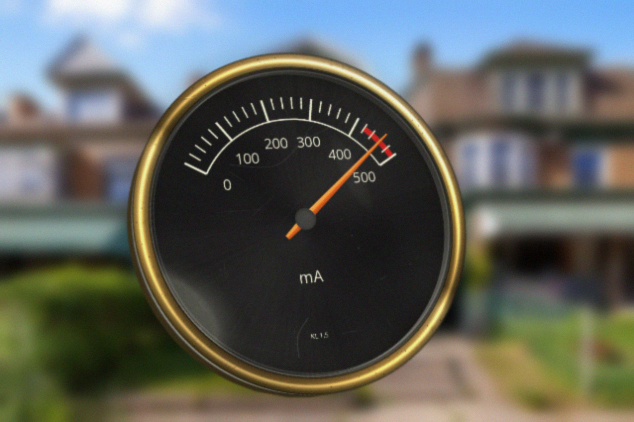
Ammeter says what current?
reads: 460 mA
